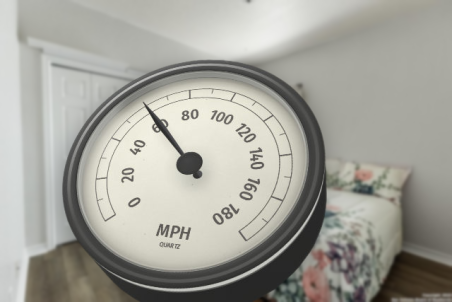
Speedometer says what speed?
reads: 60 mph
